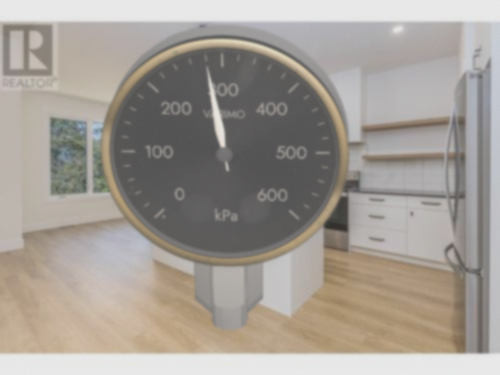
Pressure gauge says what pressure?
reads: 280 kPa
